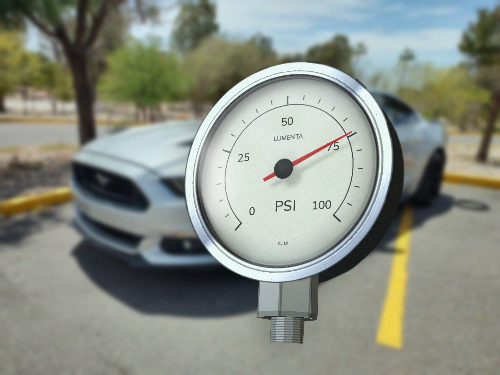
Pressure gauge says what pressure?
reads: 75 psi
